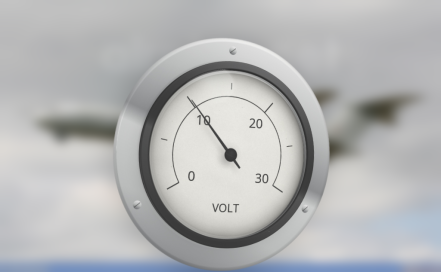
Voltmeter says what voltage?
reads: 10 V
